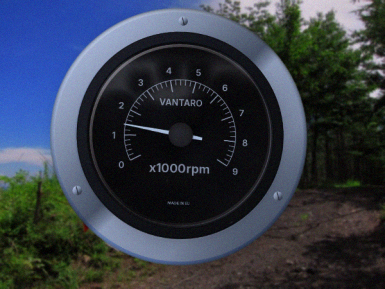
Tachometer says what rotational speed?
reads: 1400 rpm
